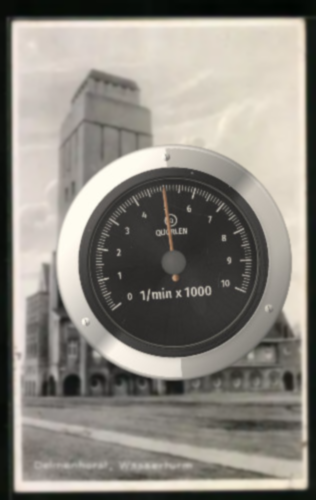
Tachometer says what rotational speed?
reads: 5000 rpm
